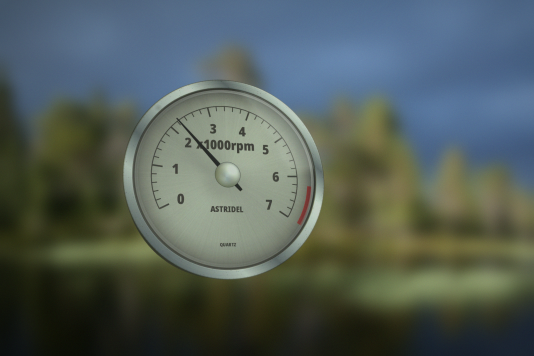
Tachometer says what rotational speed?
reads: 2200 rpm
